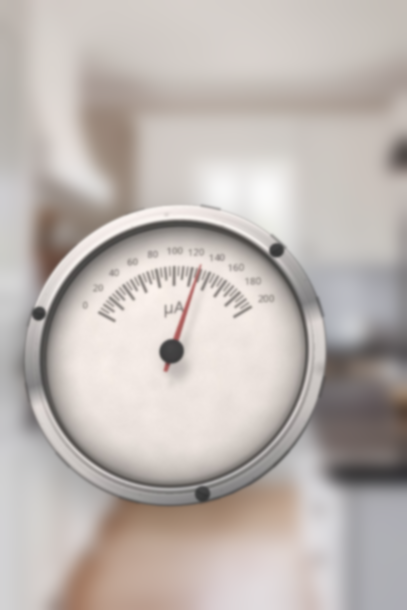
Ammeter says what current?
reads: 130 µA
